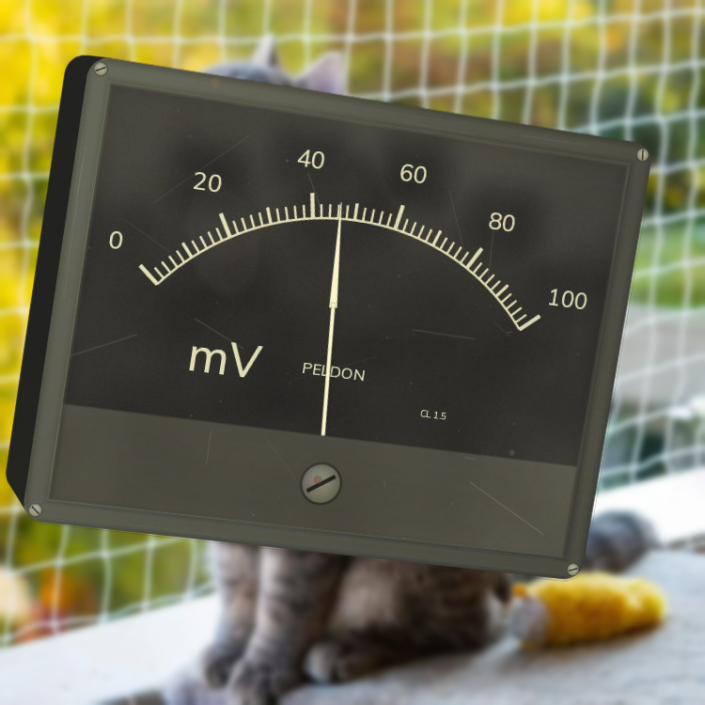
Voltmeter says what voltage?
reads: 46 mV
